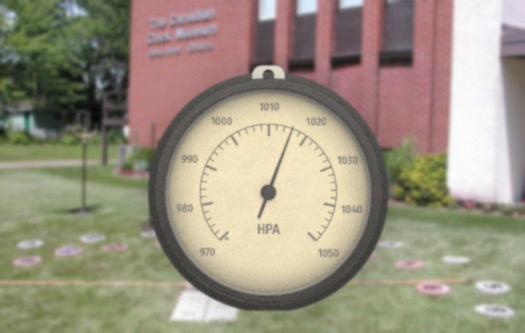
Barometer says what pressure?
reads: 1016 hPa
